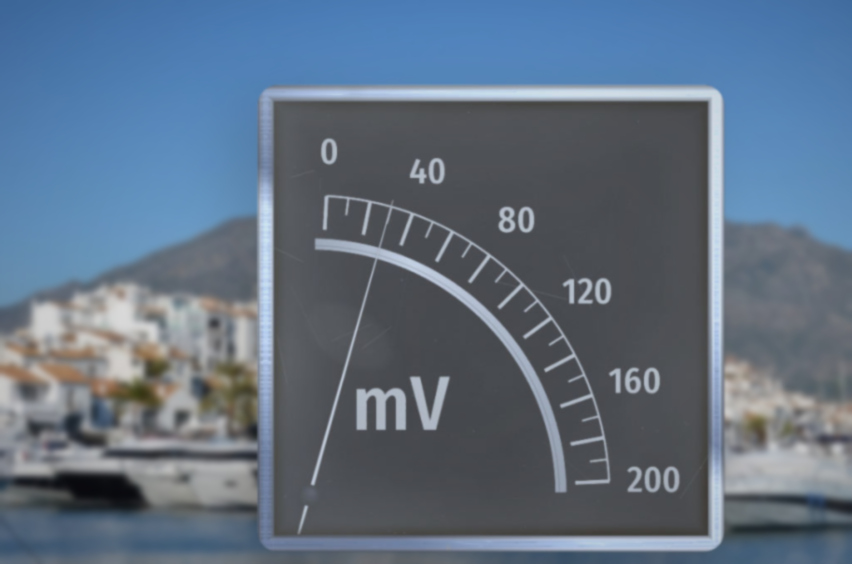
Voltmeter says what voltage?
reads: 30 mV
